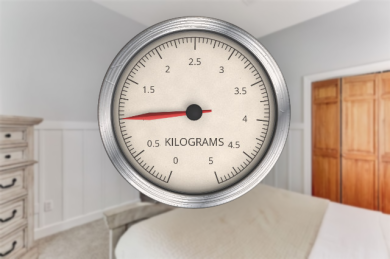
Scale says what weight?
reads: 1 kg
